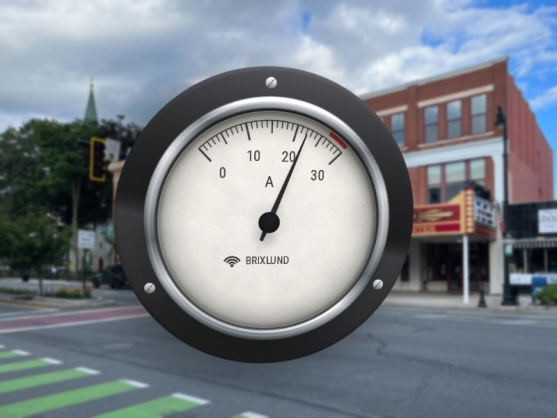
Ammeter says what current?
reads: 22 A
